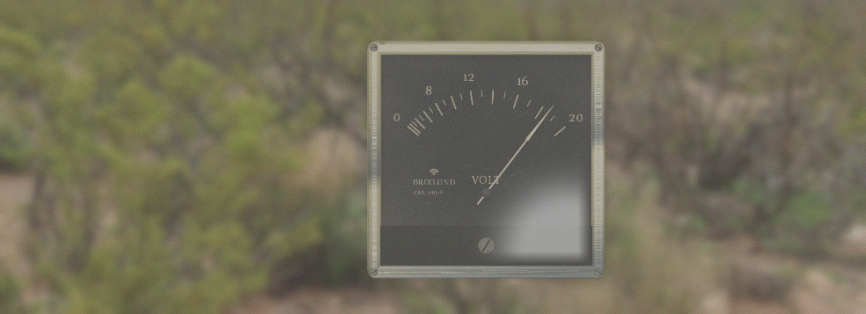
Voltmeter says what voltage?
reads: 18.5 V
